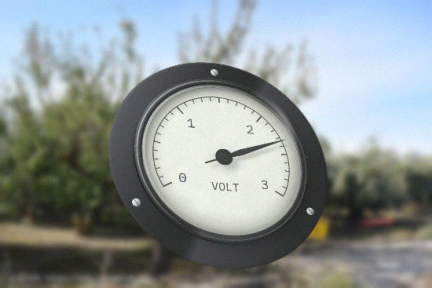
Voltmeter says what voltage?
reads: 2.35 V
